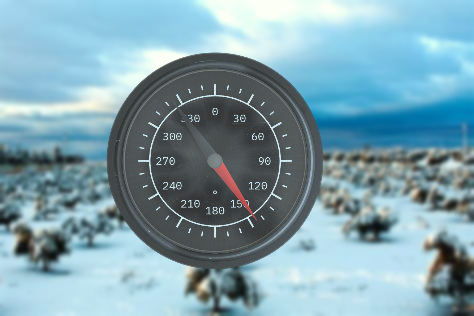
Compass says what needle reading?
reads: 145 °
